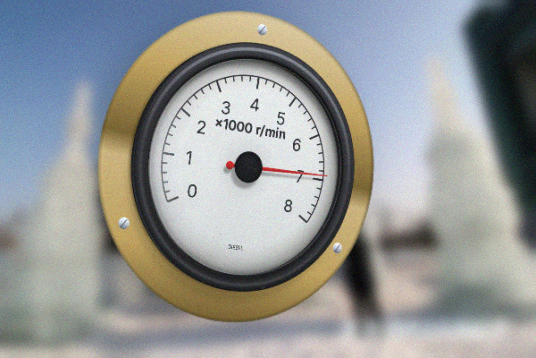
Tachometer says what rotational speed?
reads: 6900 rpm
